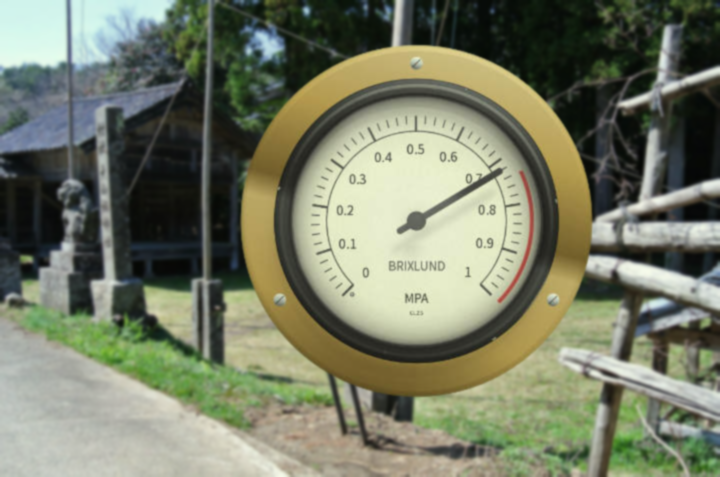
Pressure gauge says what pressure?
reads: 0.72 MPa
